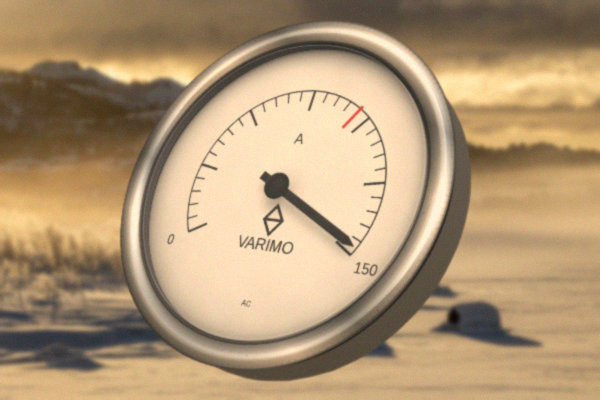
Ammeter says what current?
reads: 147.5 A
